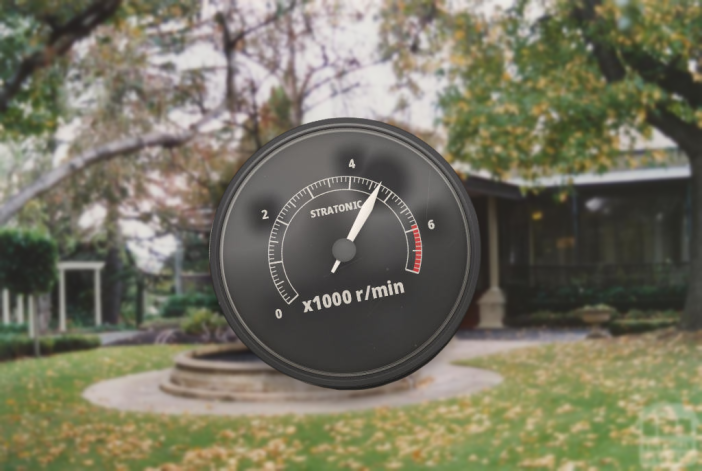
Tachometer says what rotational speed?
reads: 4700 rpm
